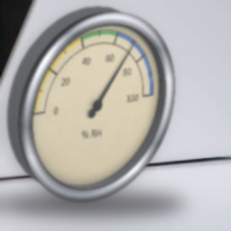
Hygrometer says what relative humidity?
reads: 70 %
